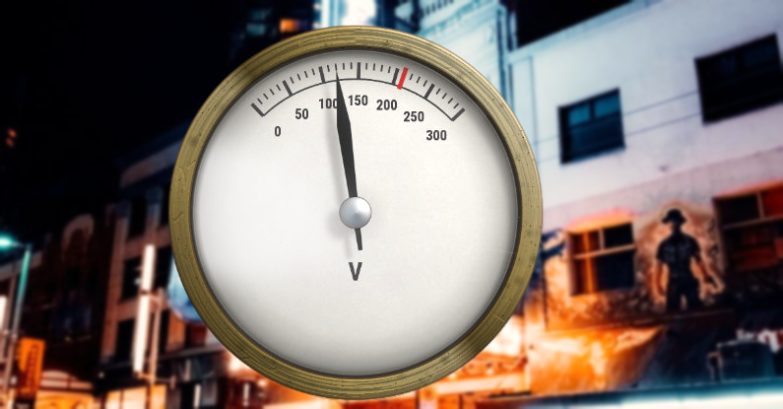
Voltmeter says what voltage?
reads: 120 V
